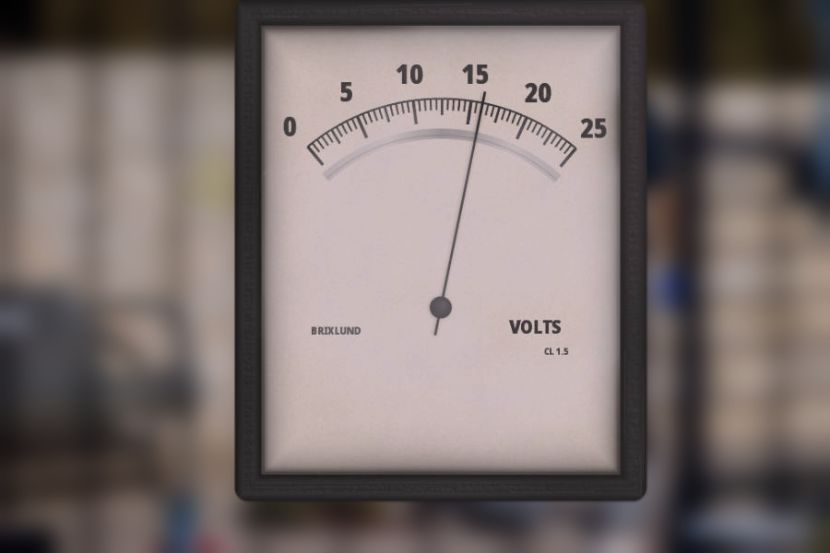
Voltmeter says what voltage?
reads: 16 V
